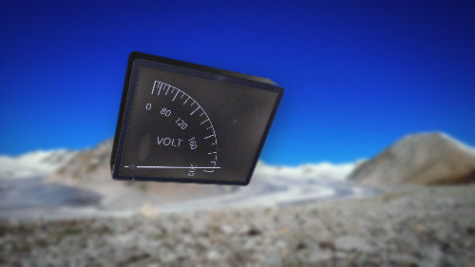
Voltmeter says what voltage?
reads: 195 V
